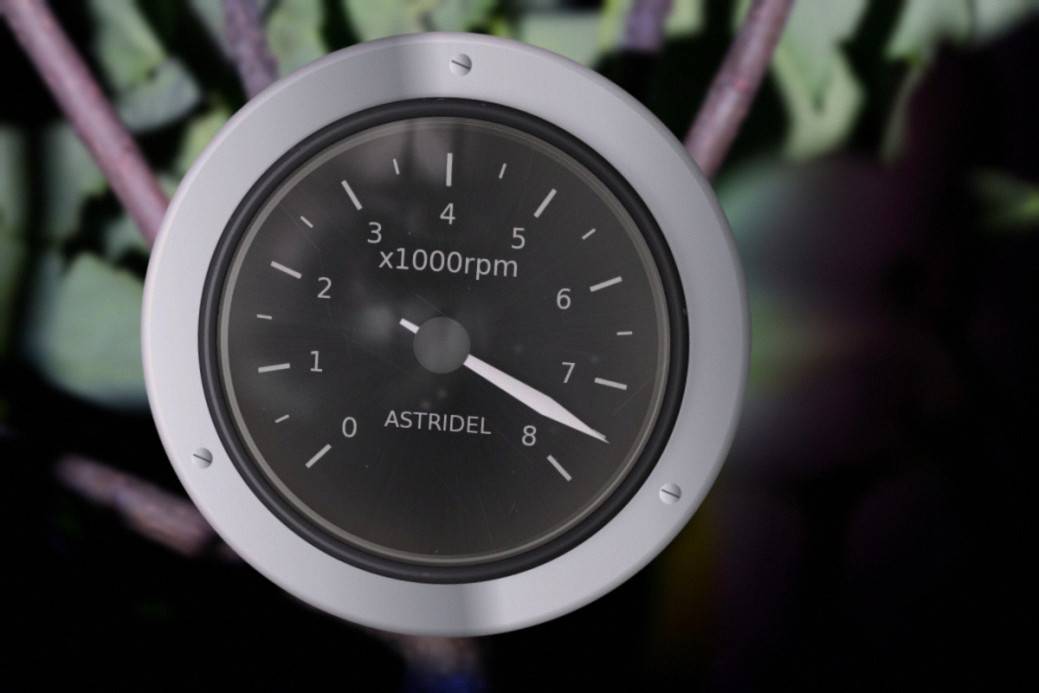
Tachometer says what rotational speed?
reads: 7500 rpm
